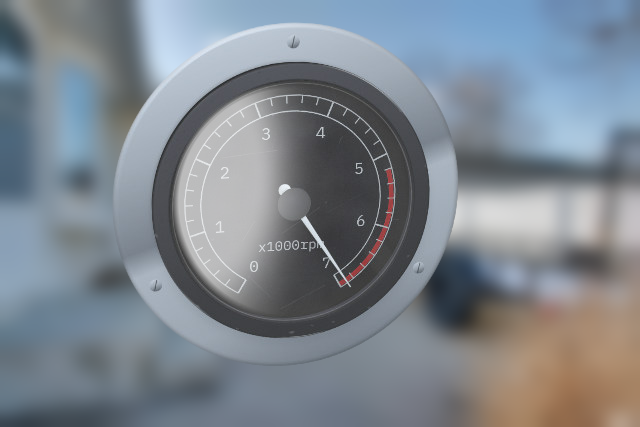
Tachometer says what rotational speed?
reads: 6900 rpm
